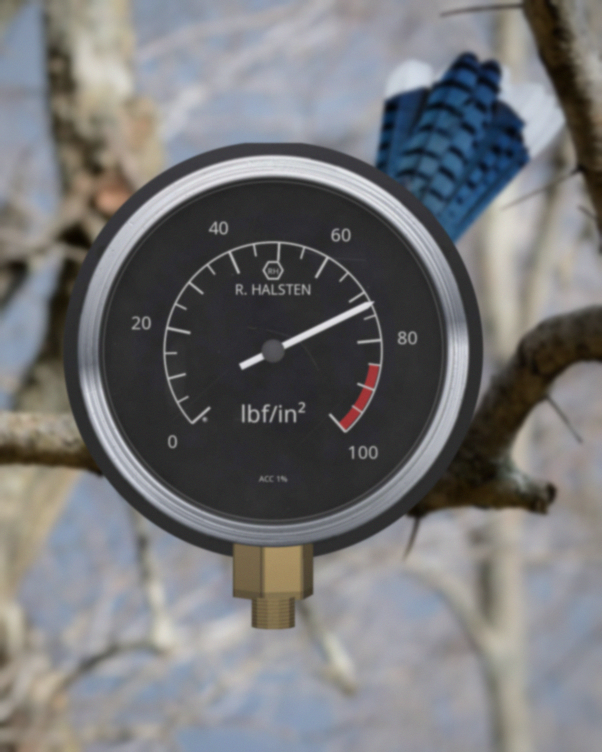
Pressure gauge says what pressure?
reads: 72.5 psi
